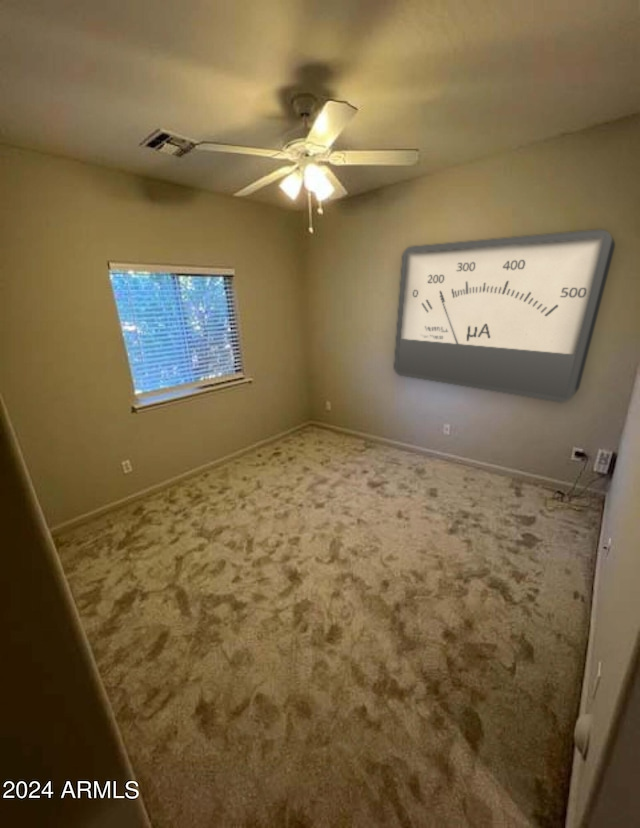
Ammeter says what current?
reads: 200 µA
